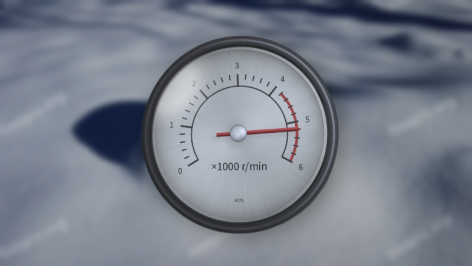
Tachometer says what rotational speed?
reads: 5200 rpm
